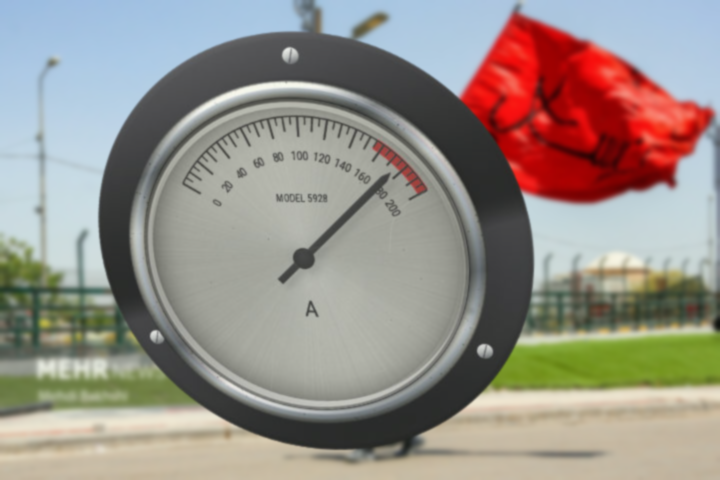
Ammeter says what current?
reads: 175 A
